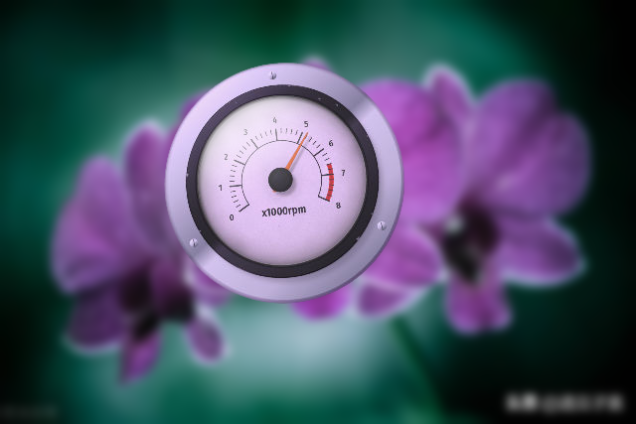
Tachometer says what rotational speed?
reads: 5200 rpm
